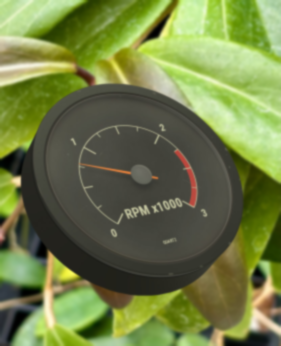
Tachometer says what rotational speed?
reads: 750 rpm
